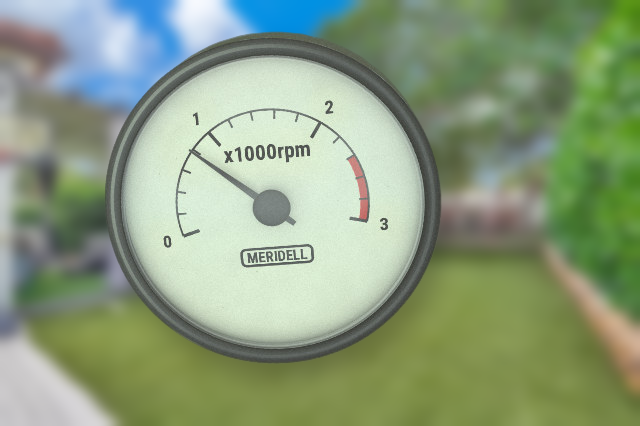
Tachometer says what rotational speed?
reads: 800 rpm
